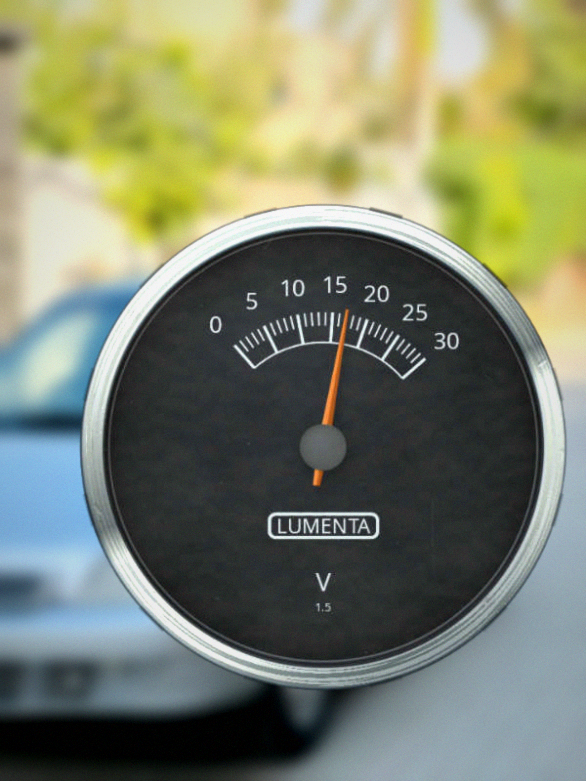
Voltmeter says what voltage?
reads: 17 V
